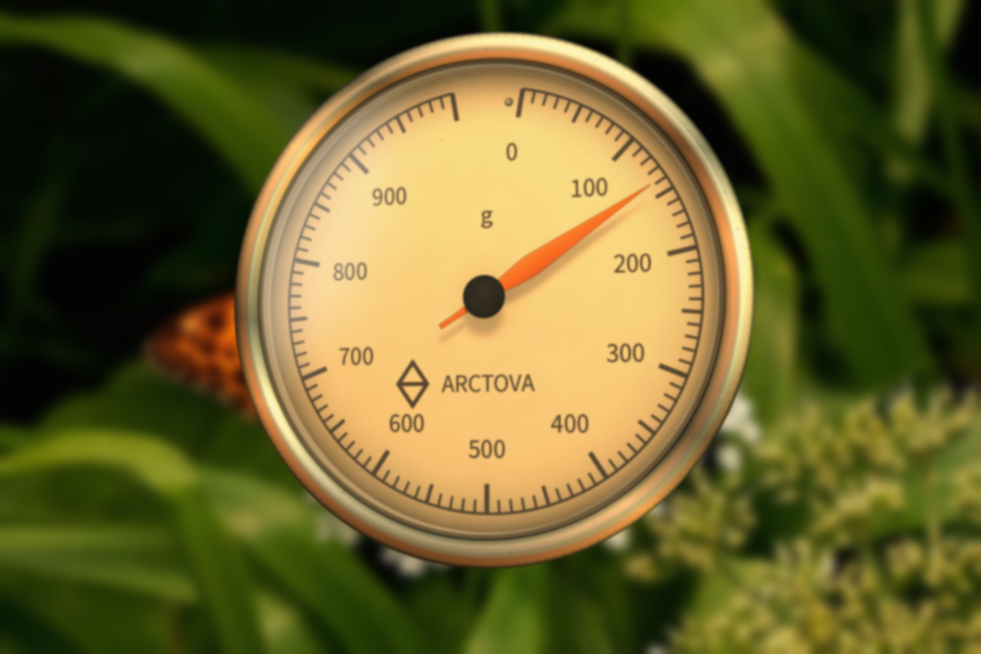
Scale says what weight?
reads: 140 g
